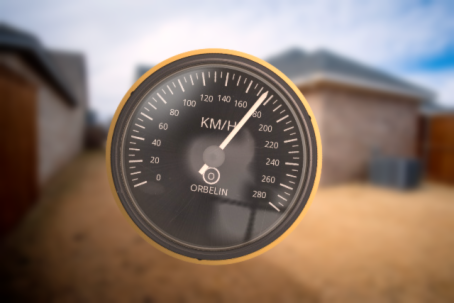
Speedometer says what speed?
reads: 175 km/h
